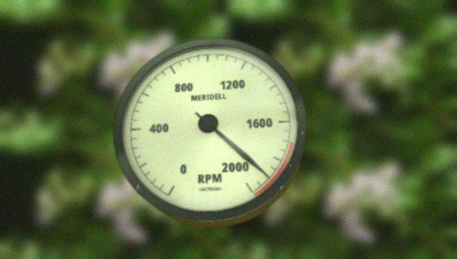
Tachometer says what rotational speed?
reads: 1900 rpm
